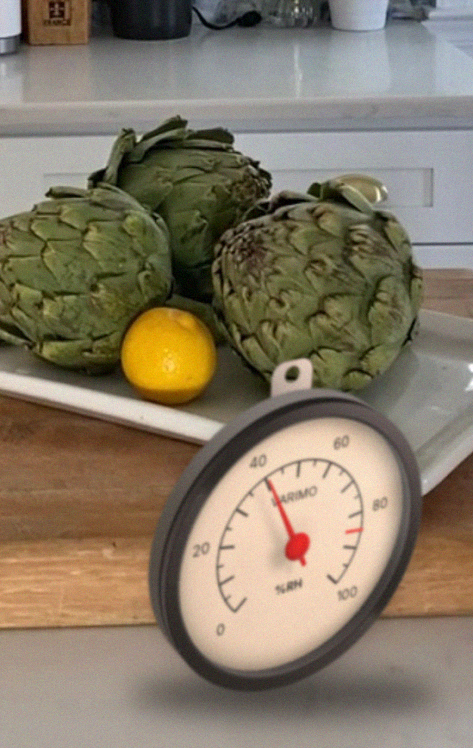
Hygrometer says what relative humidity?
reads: 40 %
